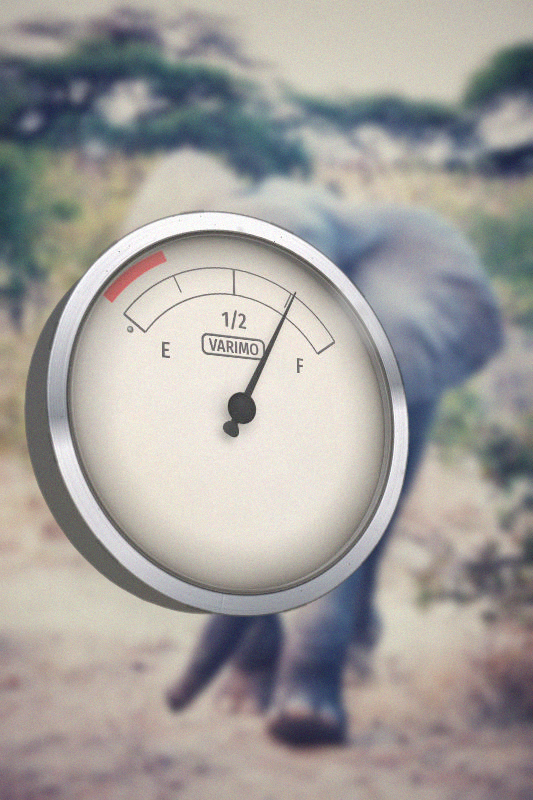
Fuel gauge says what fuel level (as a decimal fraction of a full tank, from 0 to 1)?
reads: 0.75
